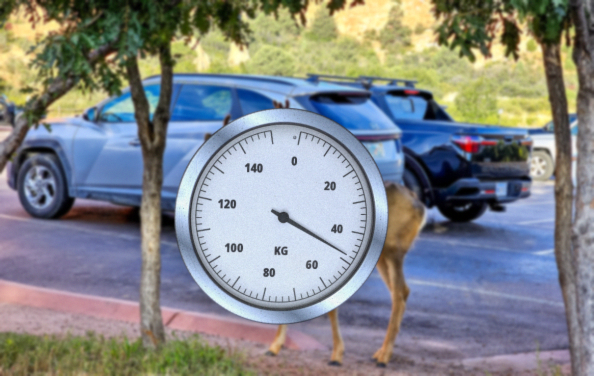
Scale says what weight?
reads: 48 kg
